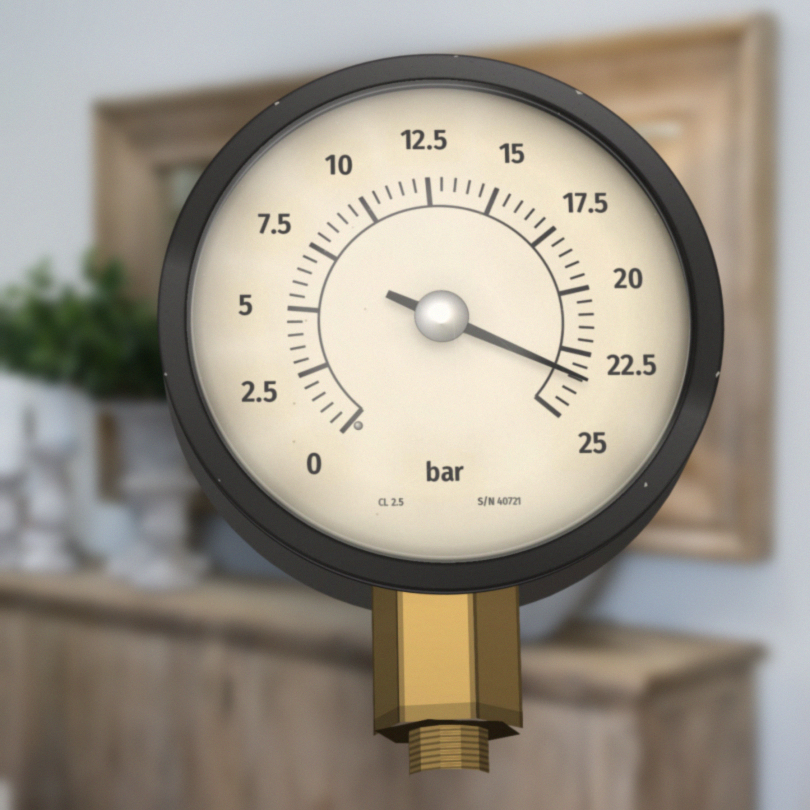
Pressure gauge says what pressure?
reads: 23.5 bar
